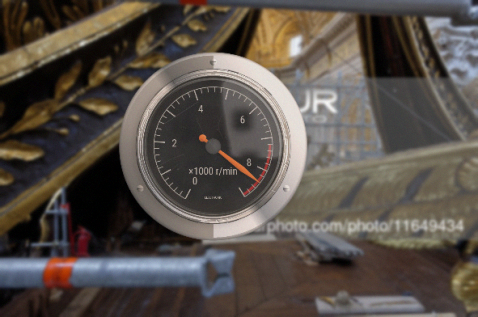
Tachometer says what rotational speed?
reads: 8400 rpm
